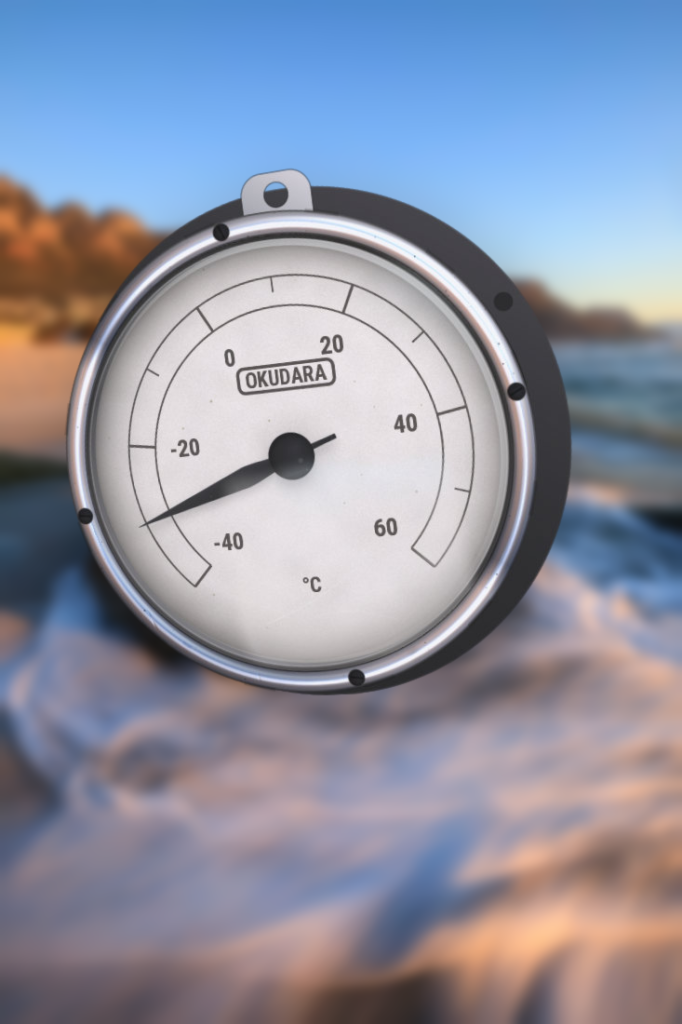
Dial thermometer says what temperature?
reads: -30 °C
